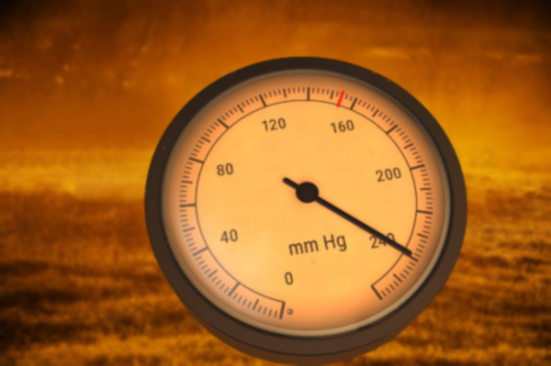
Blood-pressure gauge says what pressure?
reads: 240 mmHg
